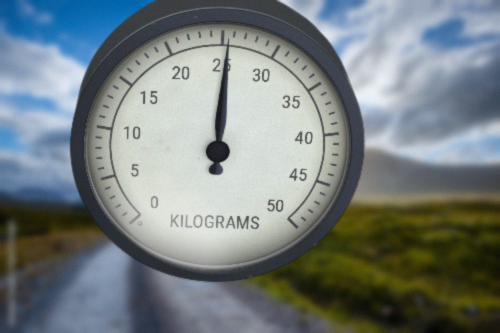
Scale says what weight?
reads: 25.5 kg
